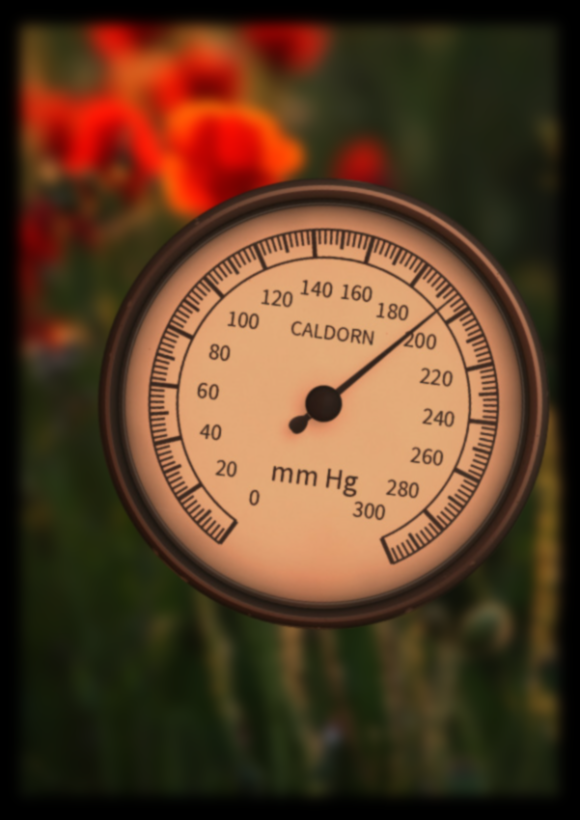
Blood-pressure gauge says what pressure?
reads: 194 mmHg
